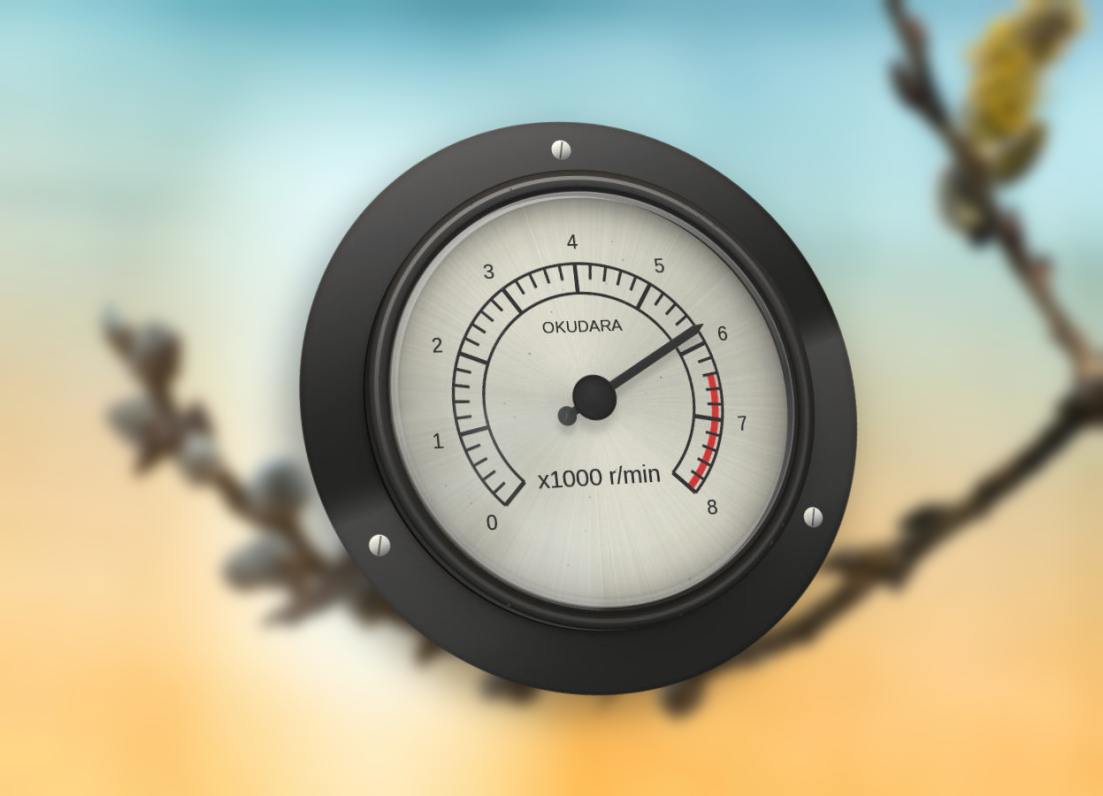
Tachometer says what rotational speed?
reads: 5800 rpm
